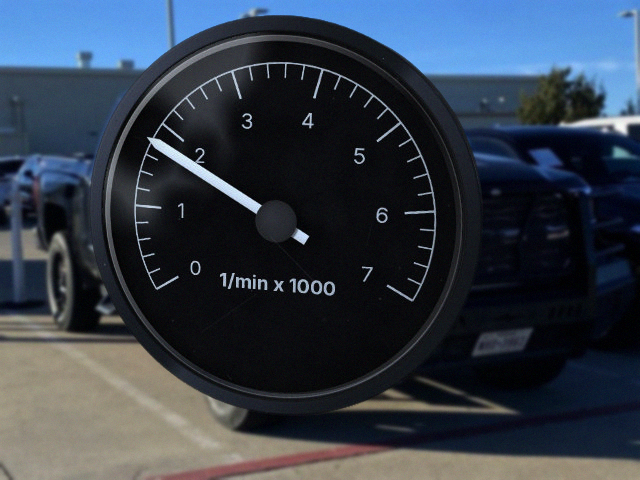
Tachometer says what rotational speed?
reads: 1800 rpm
